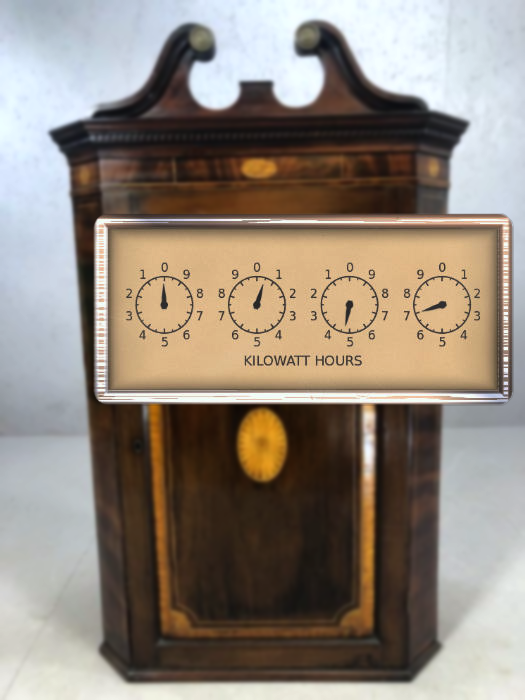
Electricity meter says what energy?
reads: 47 kWh
